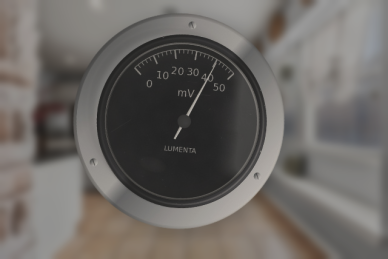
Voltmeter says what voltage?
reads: 40 mV
